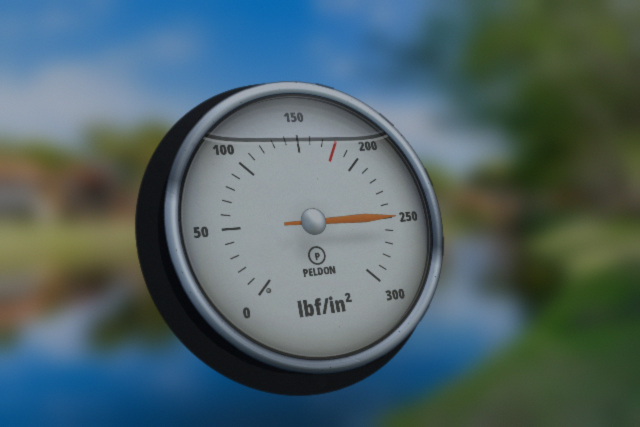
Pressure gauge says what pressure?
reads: 250 psi
